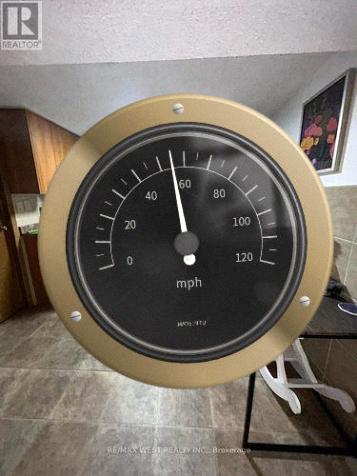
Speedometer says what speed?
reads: 55 mph
